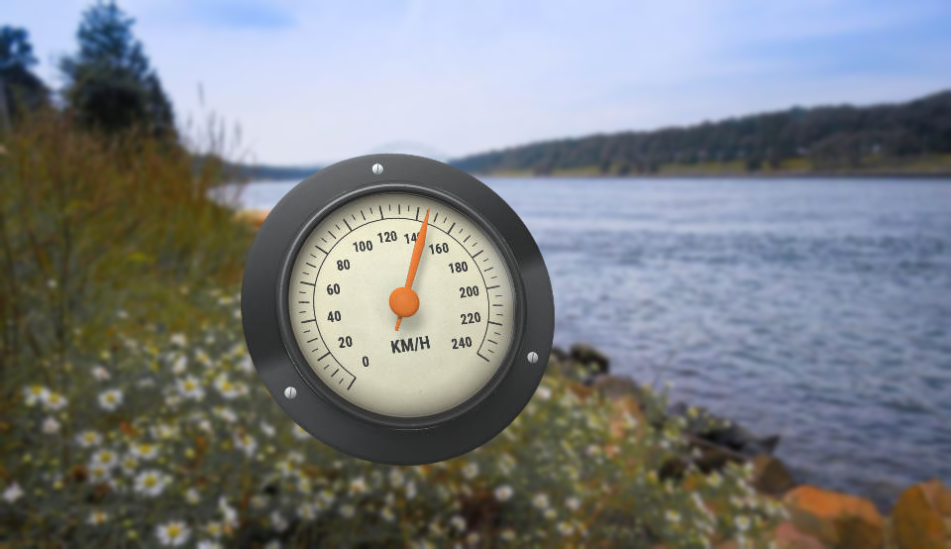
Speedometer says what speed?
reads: 145 km/h
